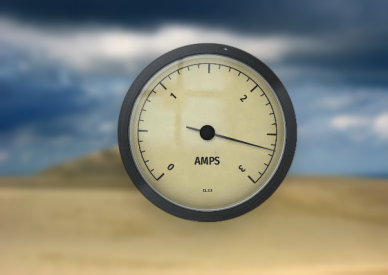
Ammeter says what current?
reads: 2.65 A
